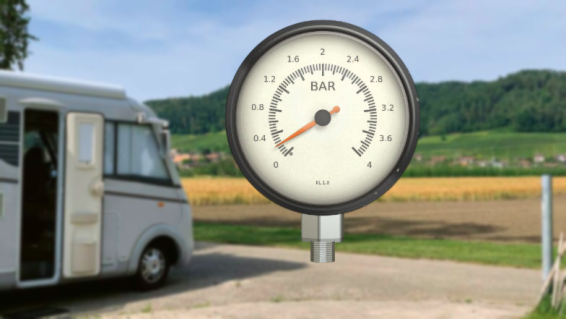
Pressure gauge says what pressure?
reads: 0.2 bar
